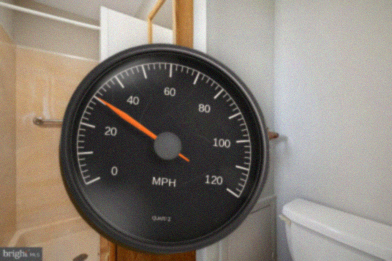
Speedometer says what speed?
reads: 30 mph
